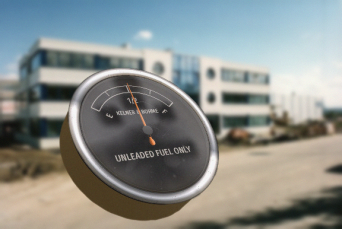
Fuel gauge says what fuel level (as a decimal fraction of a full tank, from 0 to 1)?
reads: 0.5
